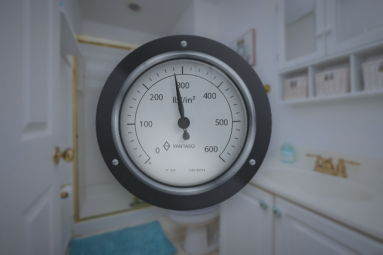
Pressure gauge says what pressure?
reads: 280 psi
